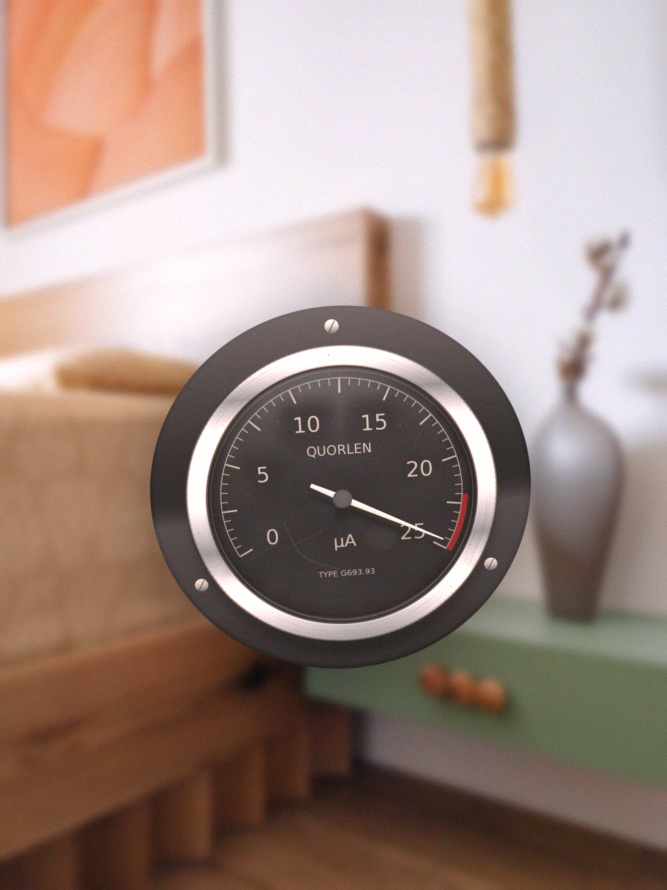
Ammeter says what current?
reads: 24.5 µA
